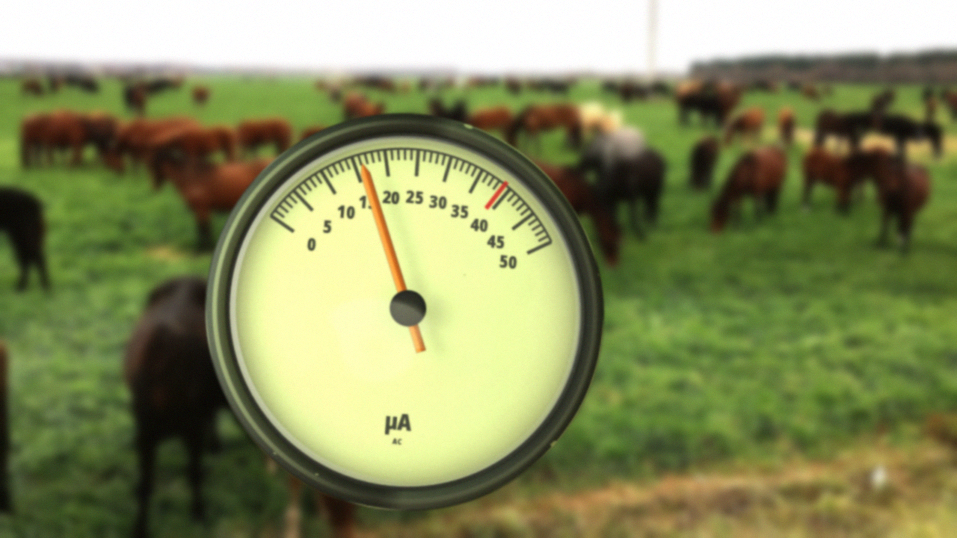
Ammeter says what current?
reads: 16 µA
